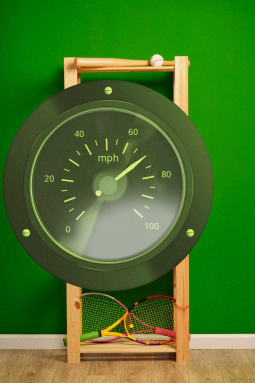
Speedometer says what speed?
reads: 70 mph
